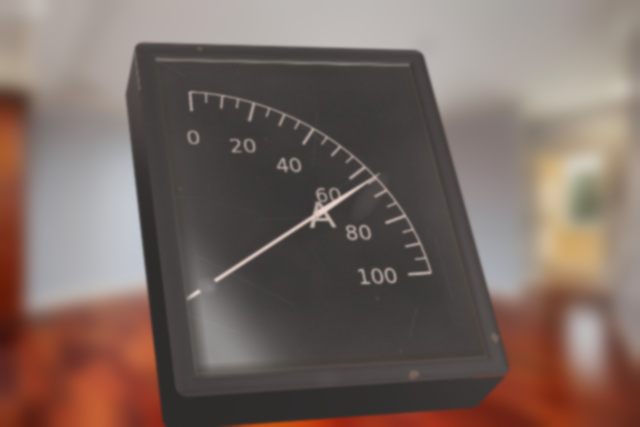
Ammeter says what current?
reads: 65 A
